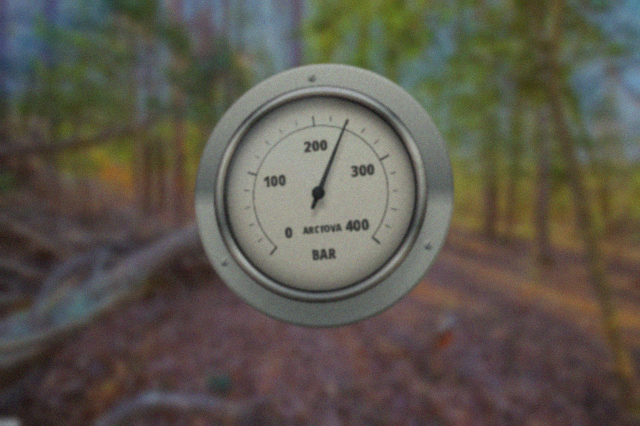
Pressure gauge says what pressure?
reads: 240 bar
